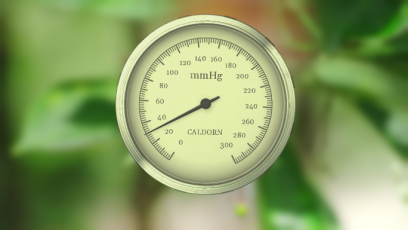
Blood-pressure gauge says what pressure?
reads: 30 mmHg
